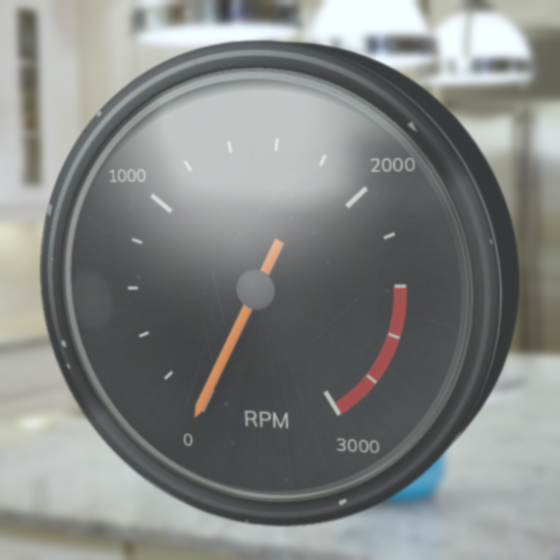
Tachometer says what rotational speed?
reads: 0 rpm
